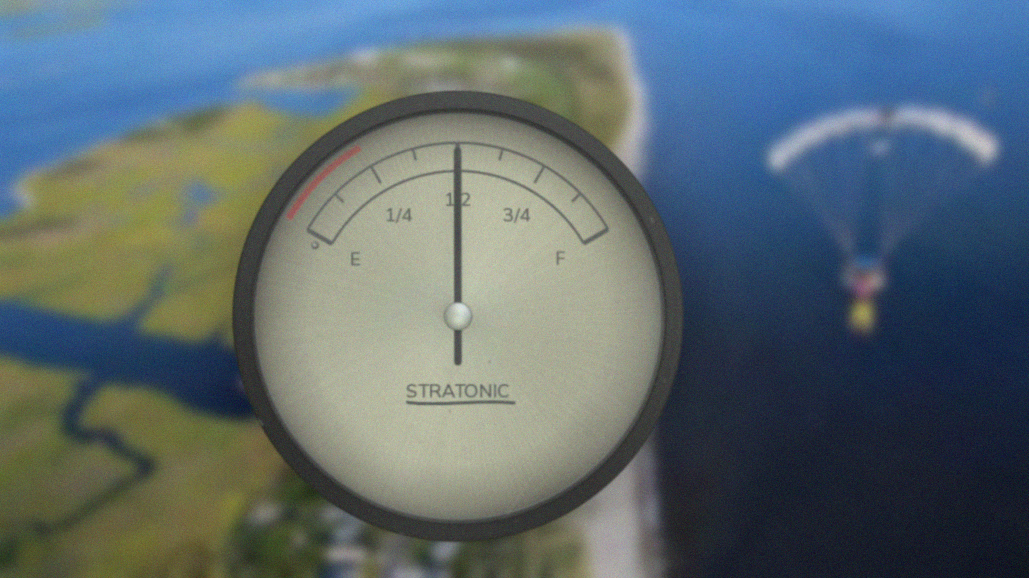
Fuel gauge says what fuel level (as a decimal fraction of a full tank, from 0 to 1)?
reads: 0.5
